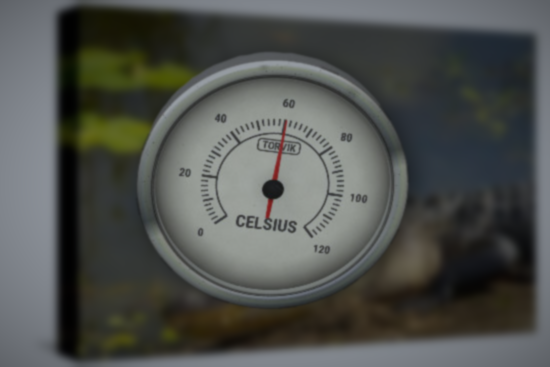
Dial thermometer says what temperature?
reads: 60 °C
